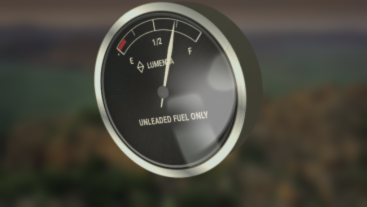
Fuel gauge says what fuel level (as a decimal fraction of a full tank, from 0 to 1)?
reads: 0.75
